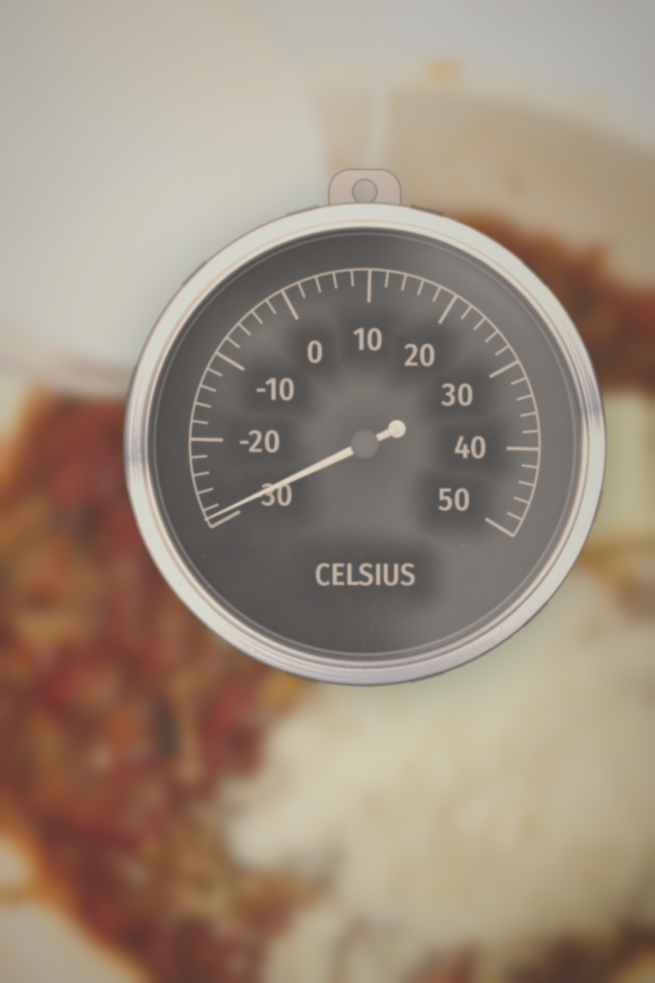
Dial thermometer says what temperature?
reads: -29 °C
